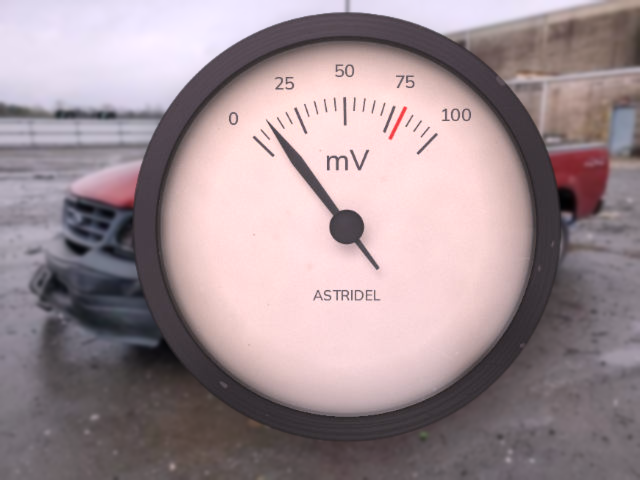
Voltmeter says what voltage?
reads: 10 mV
